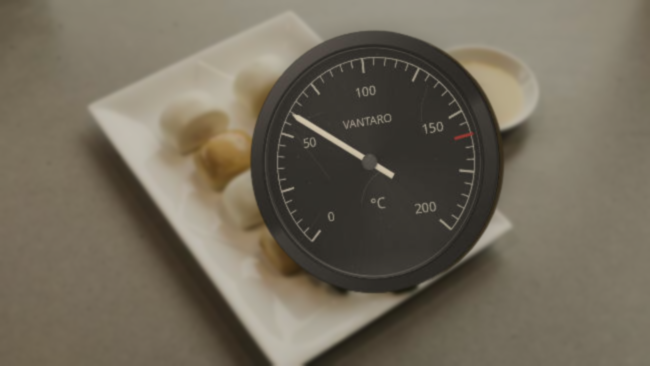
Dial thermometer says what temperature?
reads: 60 °C
